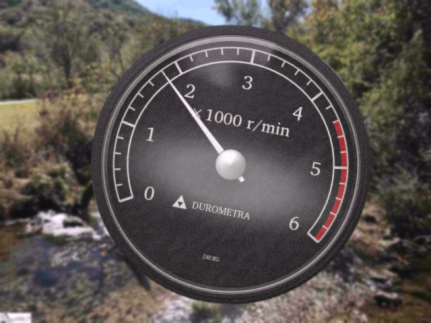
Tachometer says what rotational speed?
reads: 1800 rpm
